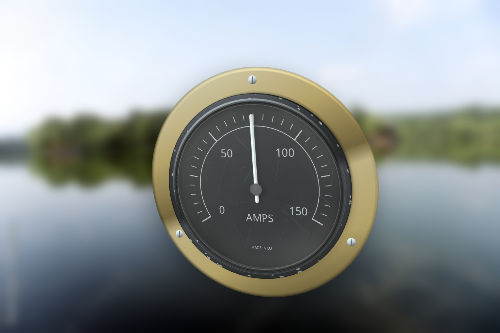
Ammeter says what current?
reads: 75 A
